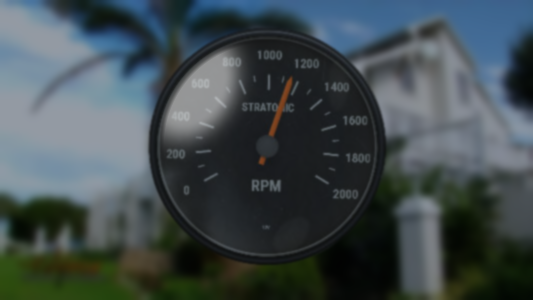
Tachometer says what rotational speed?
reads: 1150 rpm
